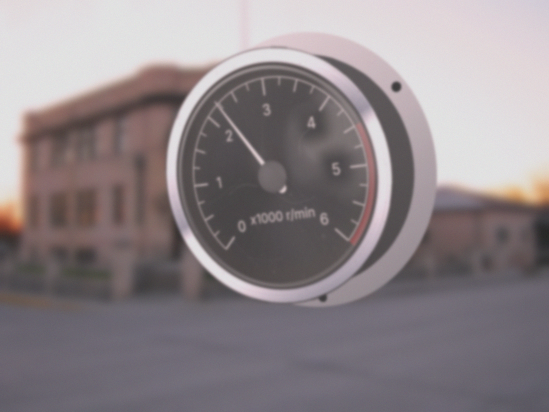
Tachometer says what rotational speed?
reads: 2250 rpm
